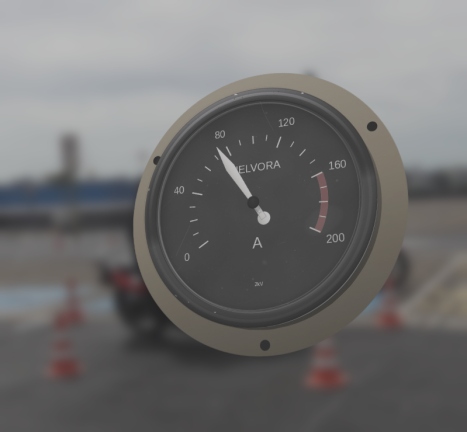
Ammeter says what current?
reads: 75 A
